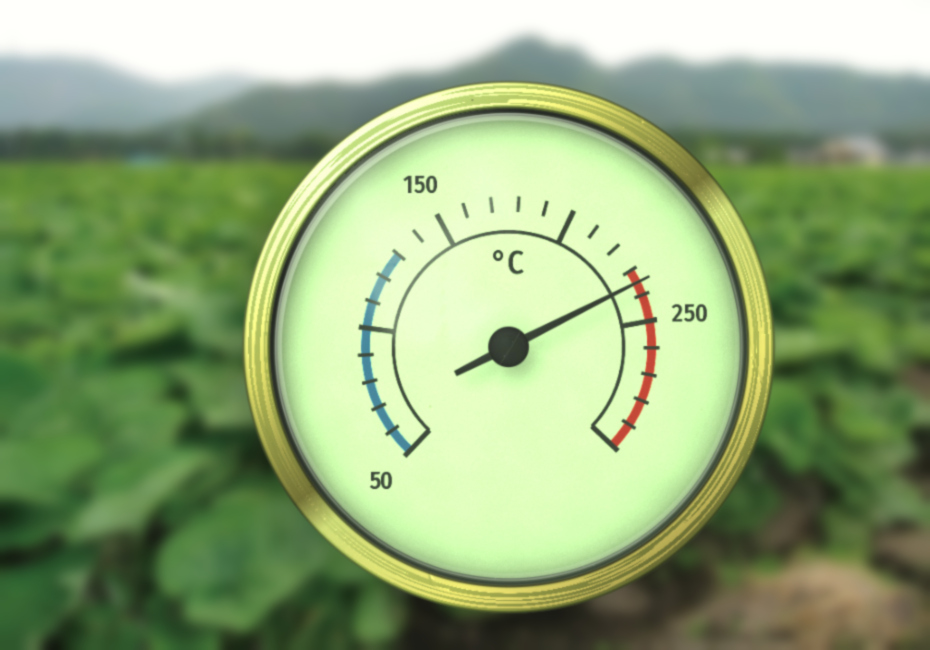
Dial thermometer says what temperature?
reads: 235 °C
